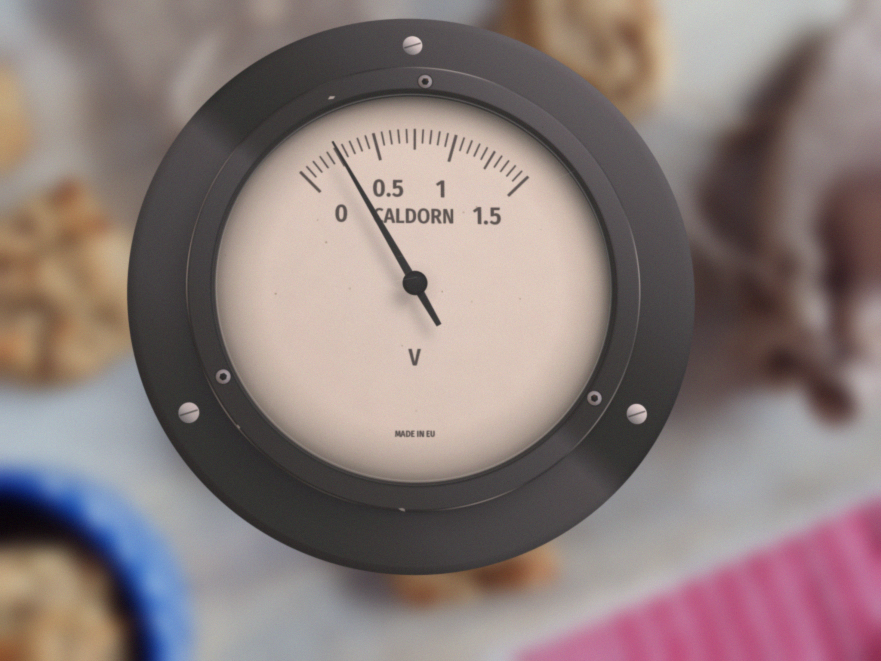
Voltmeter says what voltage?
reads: 0.25 V
